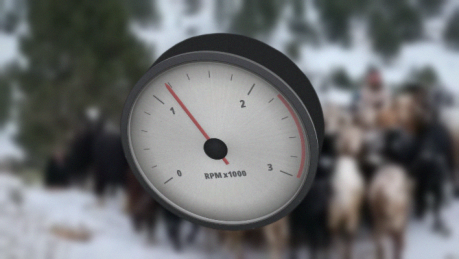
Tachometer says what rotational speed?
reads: 1200 rpm
